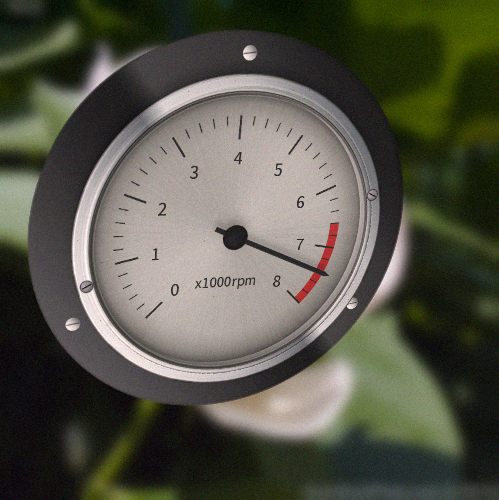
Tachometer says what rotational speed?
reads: 7400 rpm
